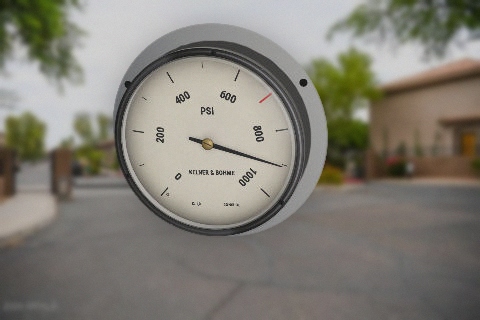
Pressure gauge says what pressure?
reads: 900 psi
